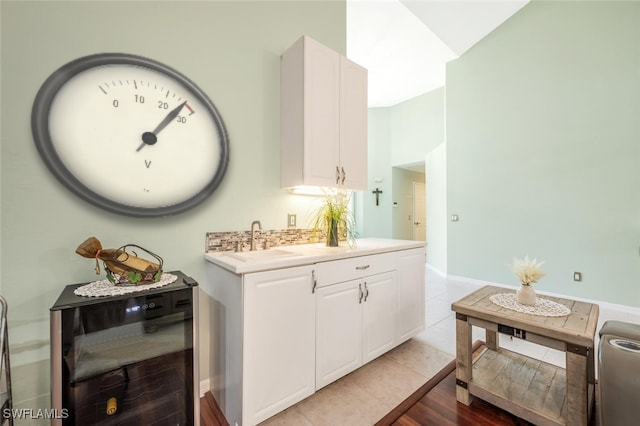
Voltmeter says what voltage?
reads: 26 V
